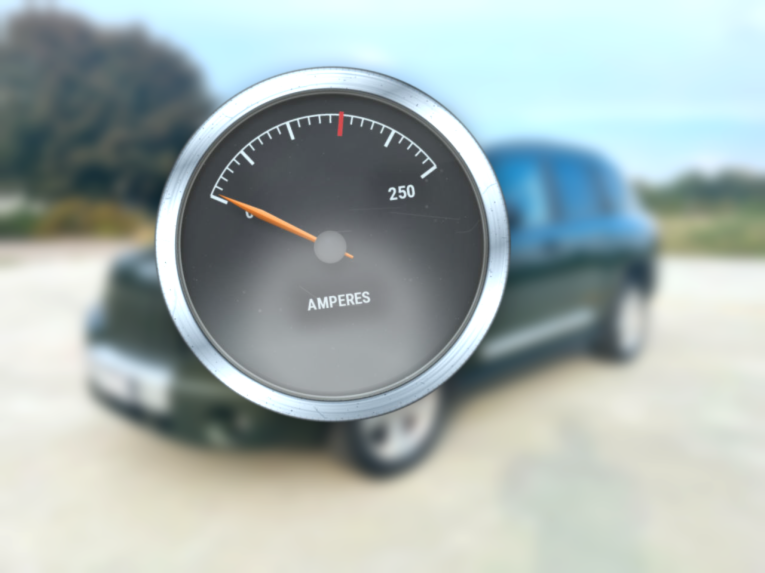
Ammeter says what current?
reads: 5 A
